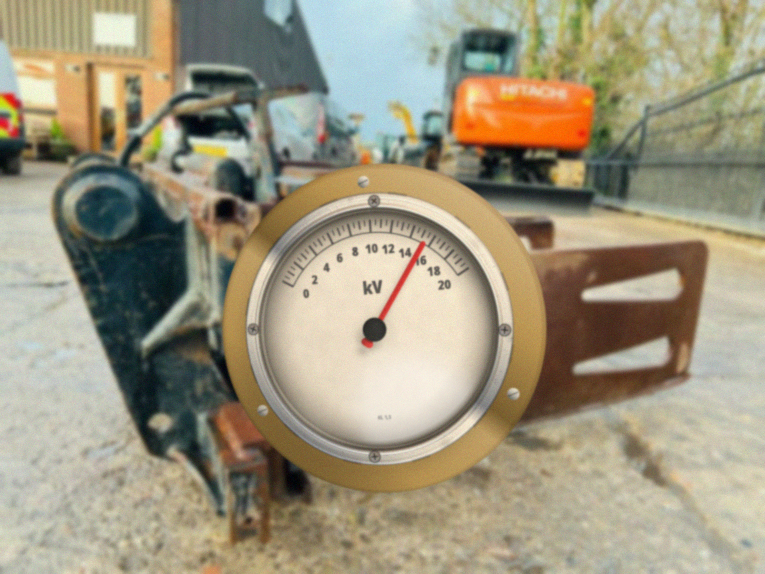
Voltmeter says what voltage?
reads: 15.5 kV
